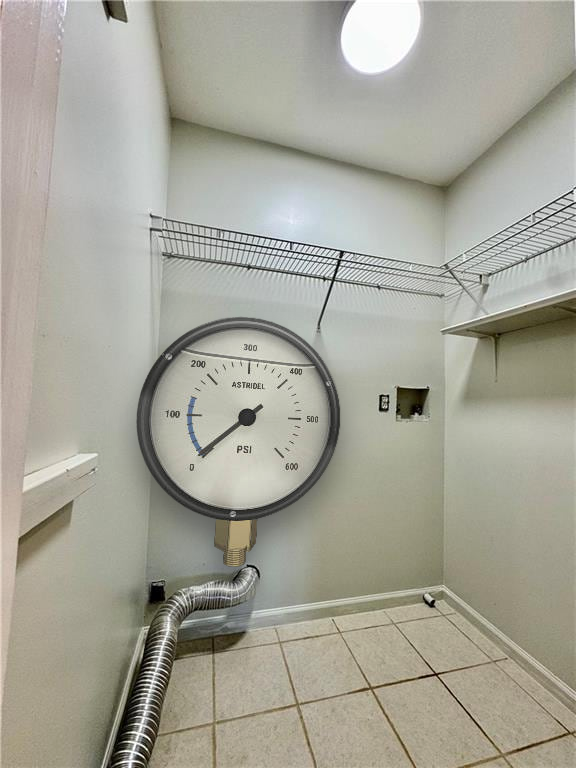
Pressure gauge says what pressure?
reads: 10 psi
